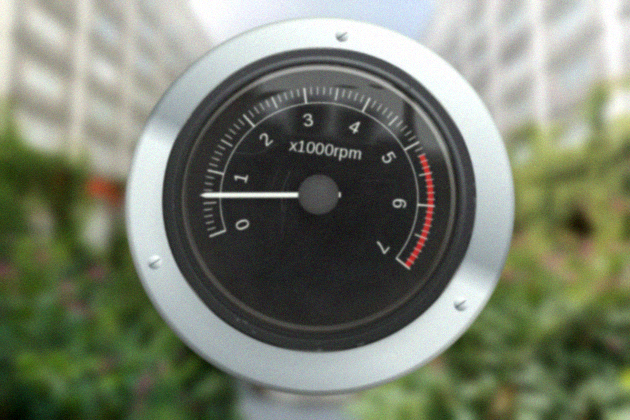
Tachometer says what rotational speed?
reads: 600 rpm
